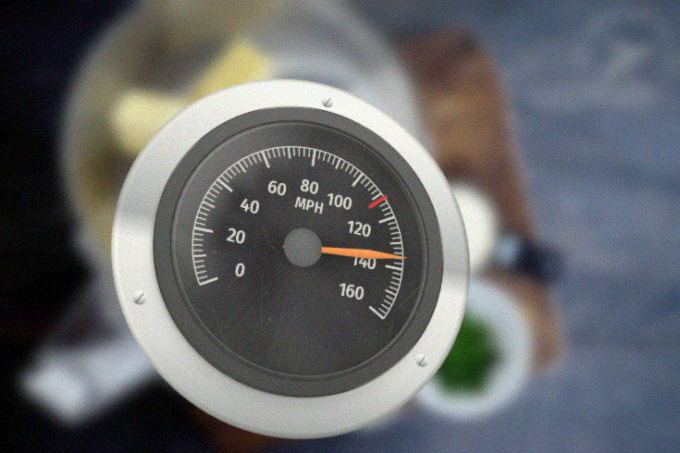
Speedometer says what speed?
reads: 136 mph
